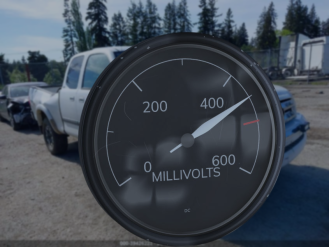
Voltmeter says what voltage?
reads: 450 mV
